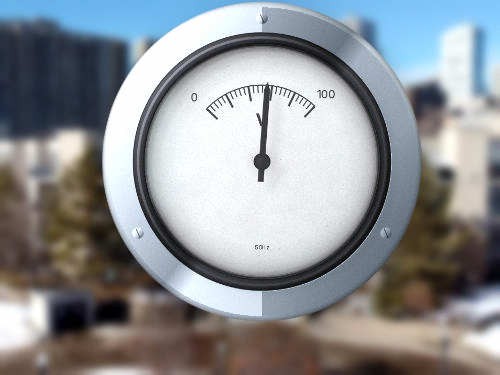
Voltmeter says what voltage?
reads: 56 V
